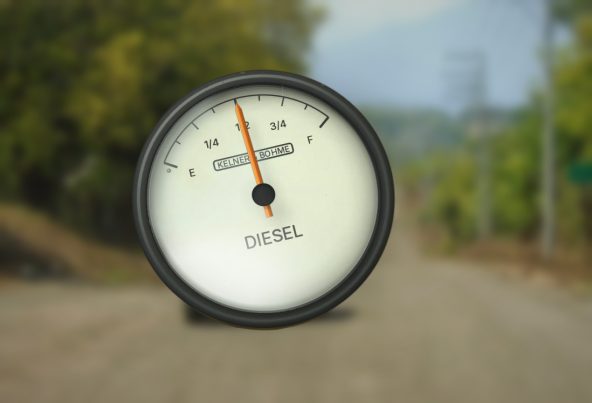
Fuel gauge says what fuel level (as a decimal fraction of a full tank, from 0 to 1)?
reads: 0.5
